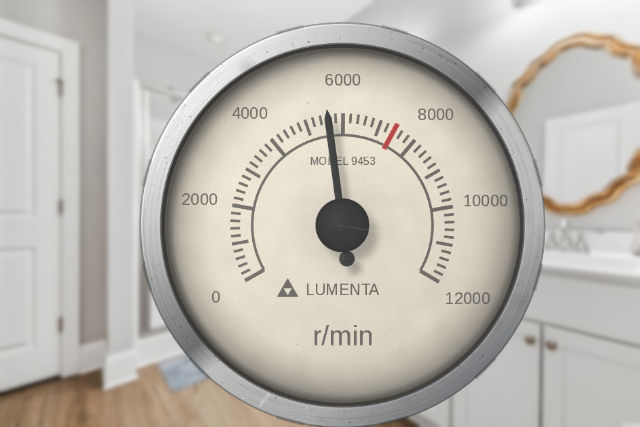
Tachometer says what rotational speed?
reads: 5600 rpm
